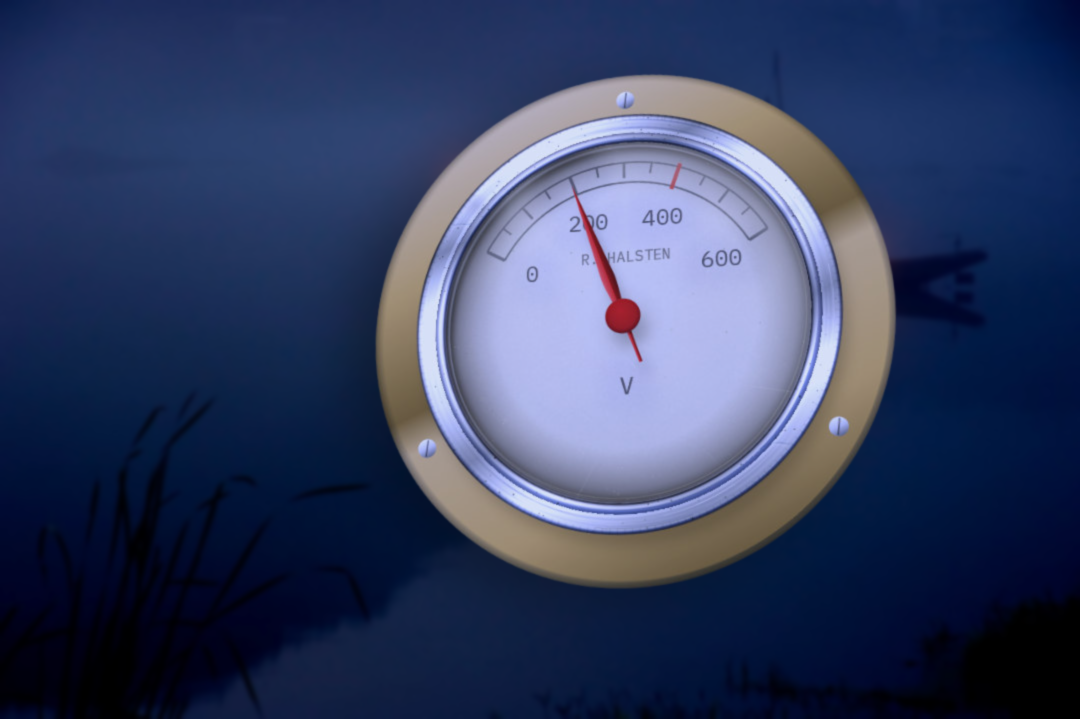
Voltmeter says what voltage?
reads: 200 V
